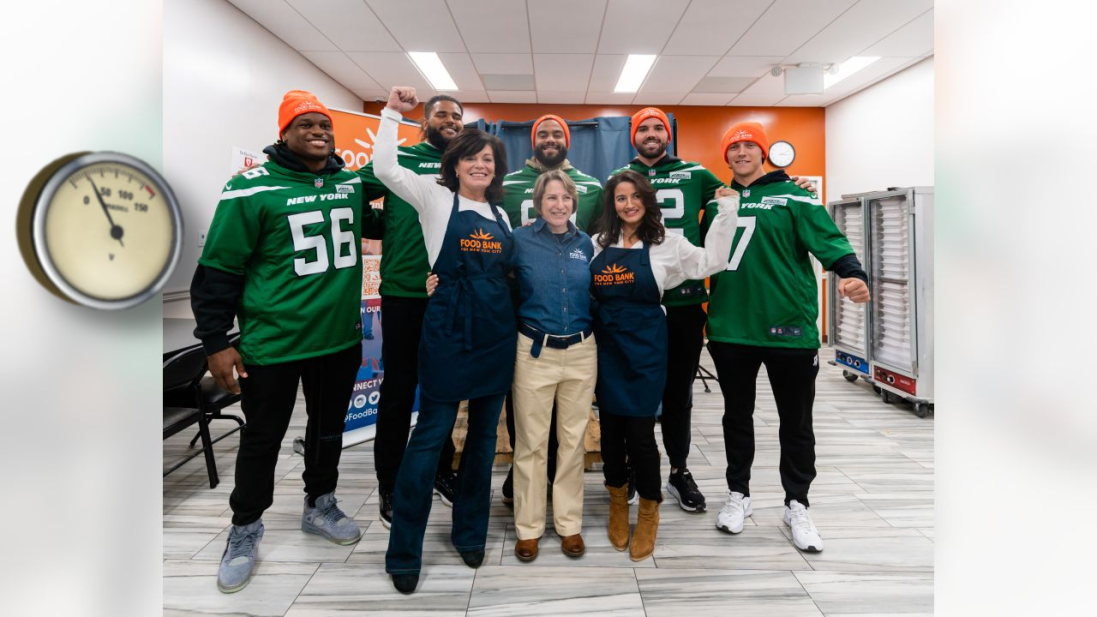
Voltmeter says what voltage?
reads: 25 V
